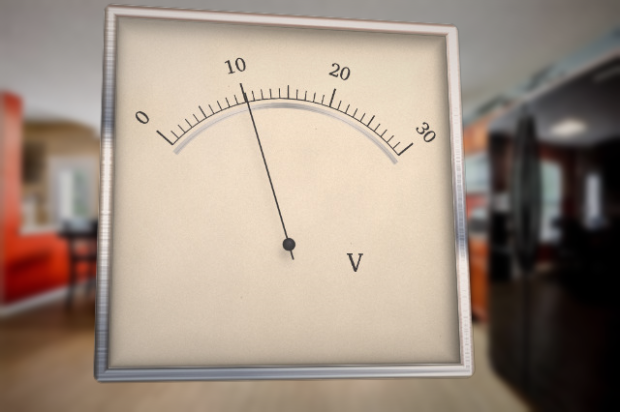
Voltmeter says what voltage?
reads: 10 V
